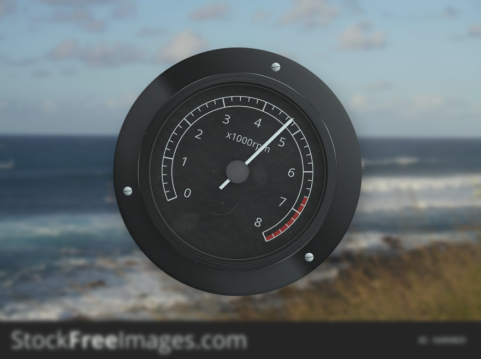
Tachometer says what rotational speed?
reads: 4700 rpm
